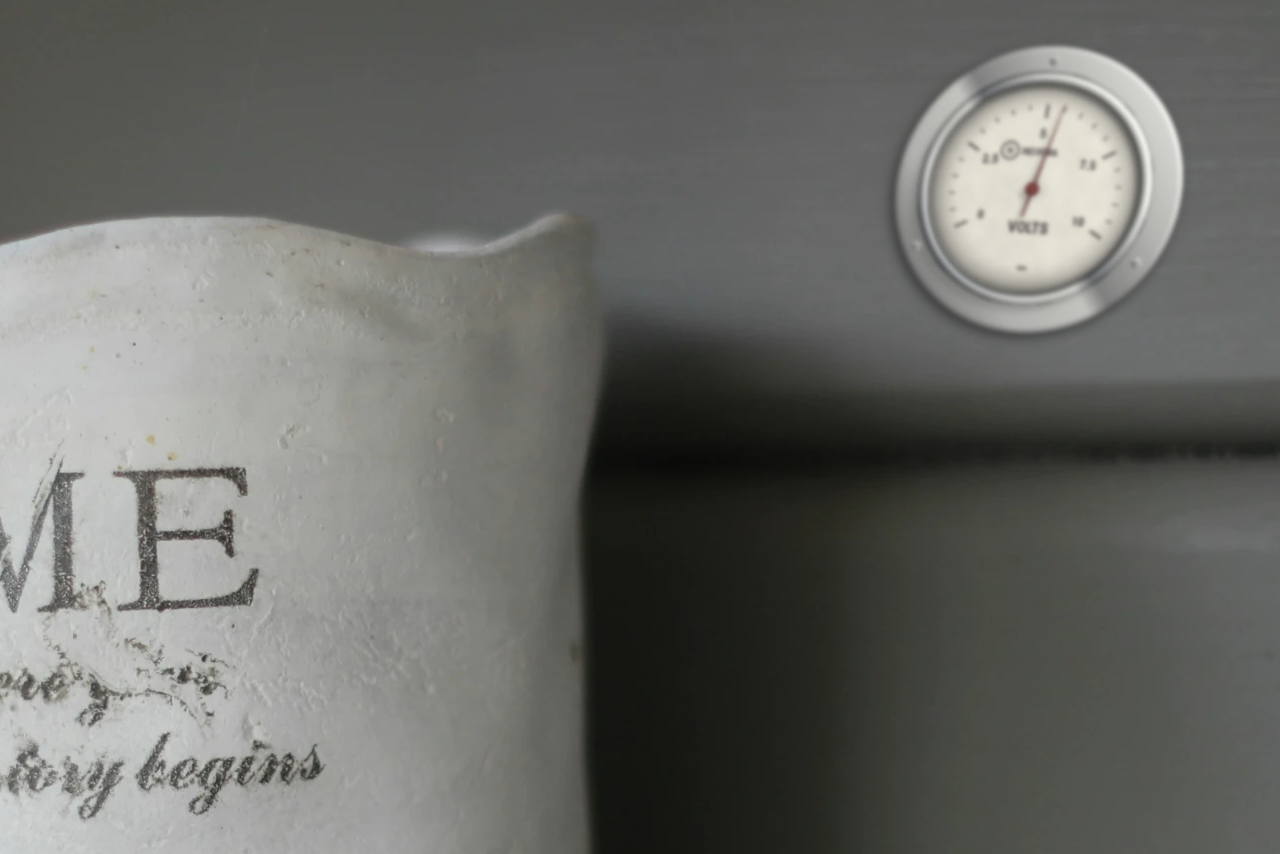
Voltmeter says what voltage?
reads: 5.5 V
